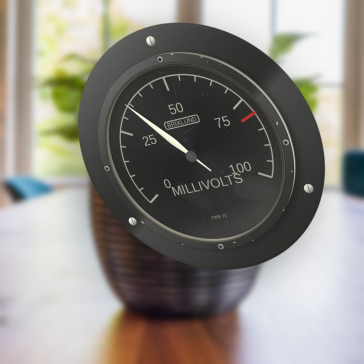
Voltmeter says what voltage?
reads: 35 mV
